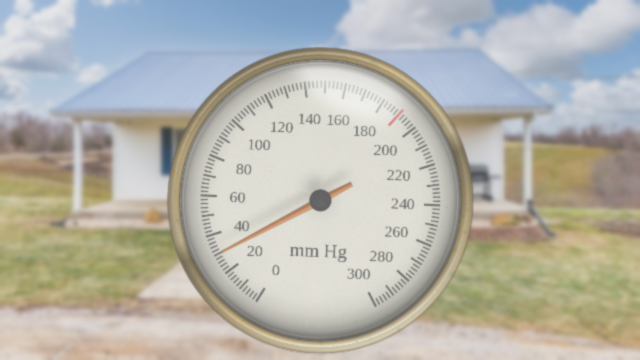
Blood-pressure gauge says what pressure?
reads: 30 mmHg
